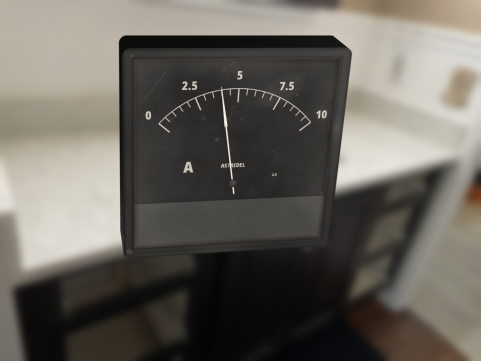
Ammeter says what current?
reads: 4 A
